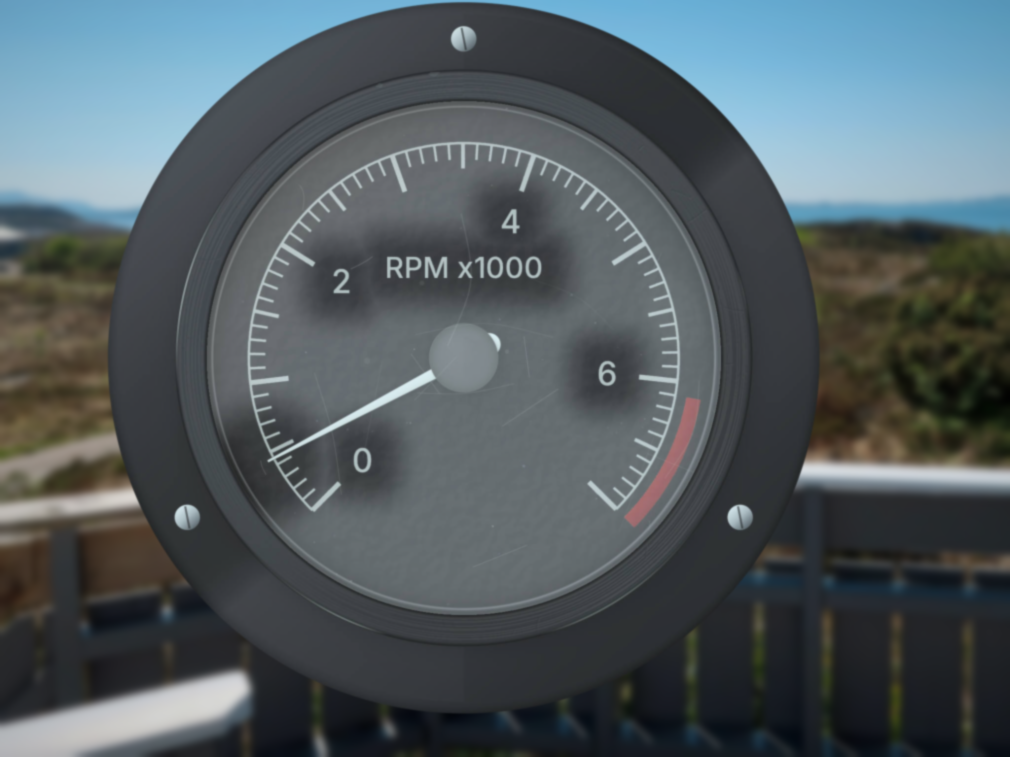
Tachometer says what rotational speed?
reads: 450 rpm
